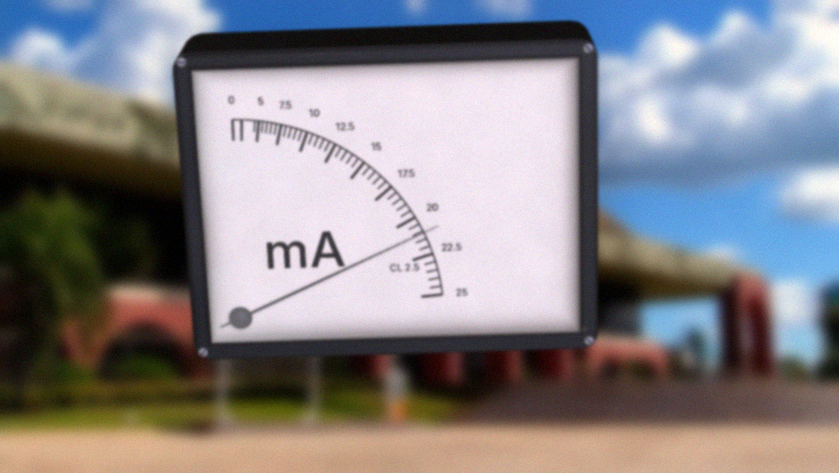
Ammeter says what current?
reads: 21 mA
